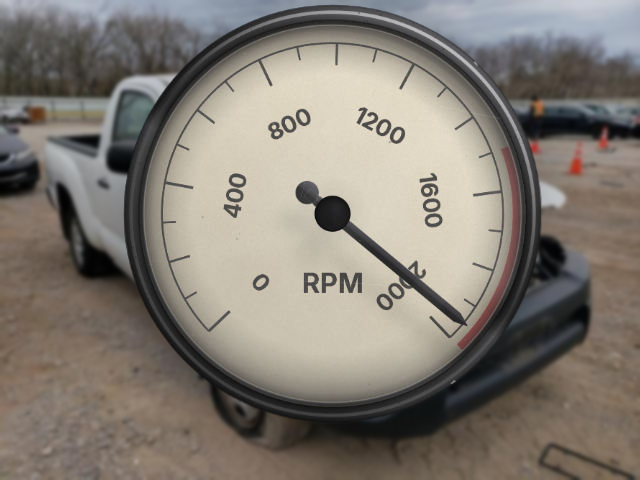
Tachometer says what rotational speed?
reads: 1950 rpm
